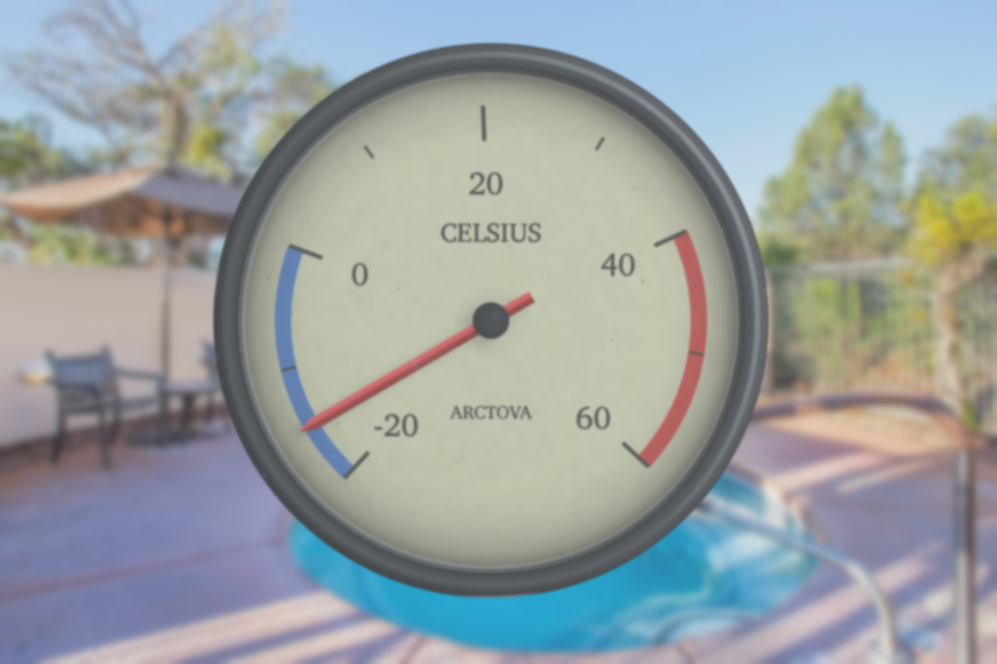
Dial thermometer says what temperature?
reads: -15 °C
